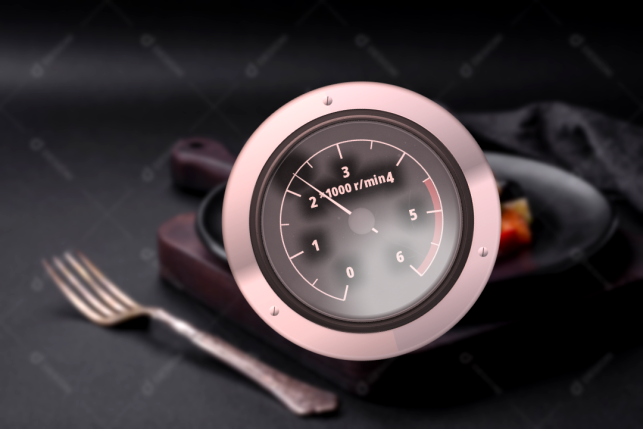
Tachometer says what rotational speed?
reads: 2250 rpm
